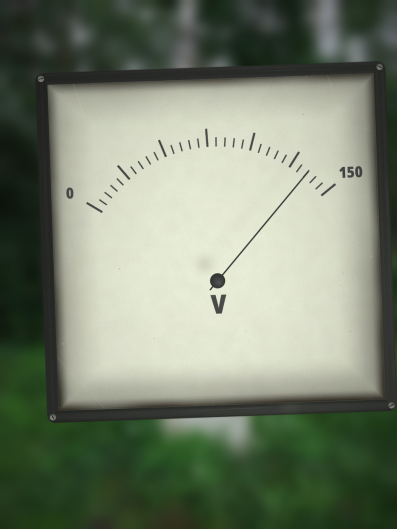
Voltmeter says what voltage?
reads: 135 V
